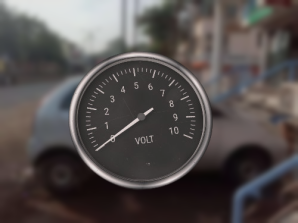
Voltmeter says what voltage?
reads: 0 V
